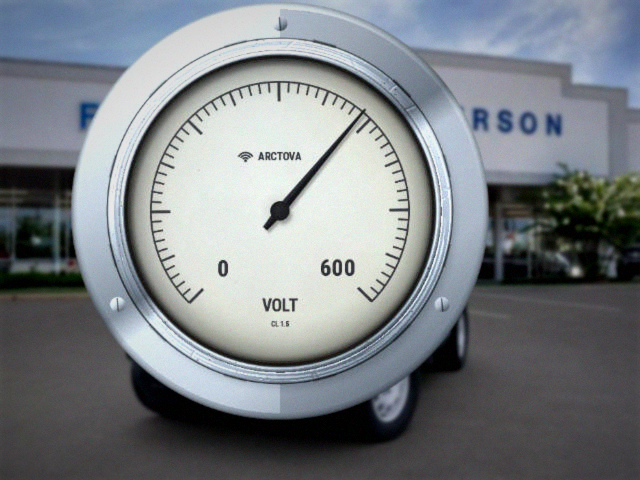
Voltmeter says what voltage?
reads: 390 V
